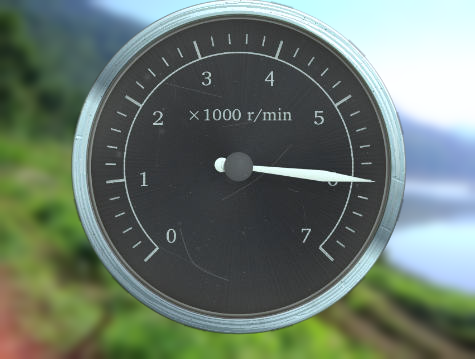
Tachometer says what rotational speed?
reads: 6000 rpm
